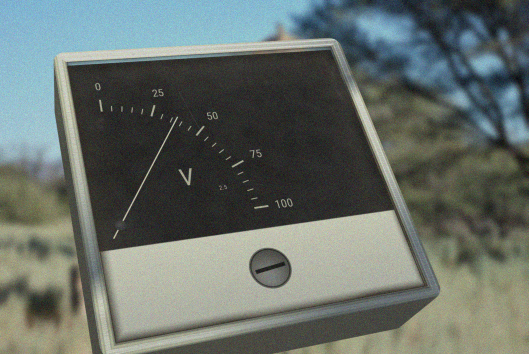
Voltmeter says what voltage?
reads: 37.5 V
